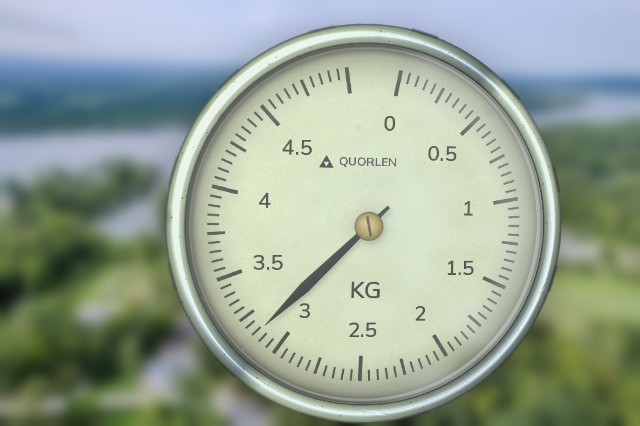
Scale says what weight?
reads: 3.15 kg
